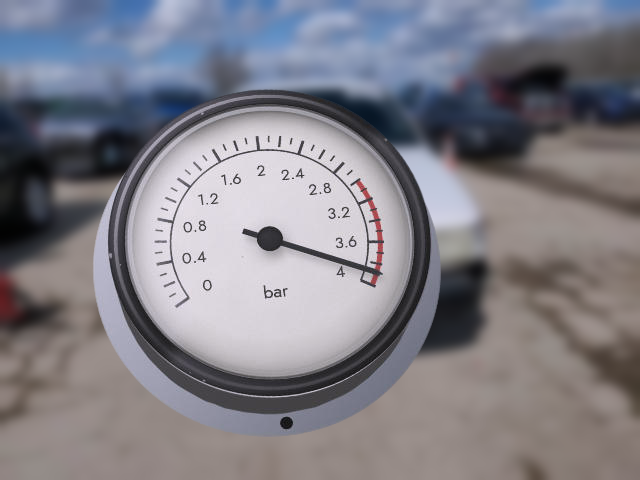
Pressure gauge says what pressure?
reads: 3.9 bar
